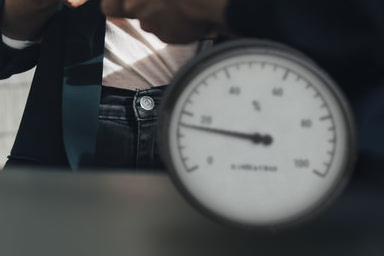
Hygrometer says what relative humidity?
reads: 16 %
